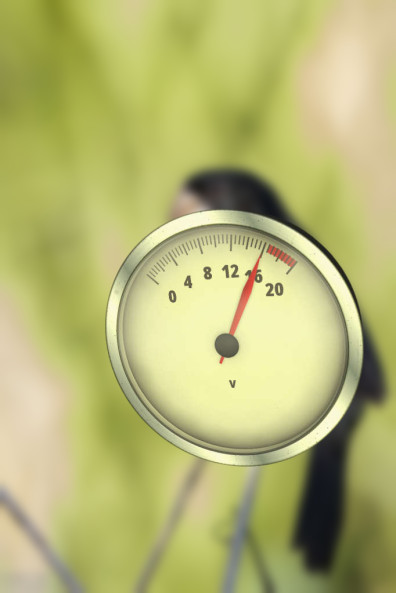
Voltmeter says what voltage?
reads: 16 V
